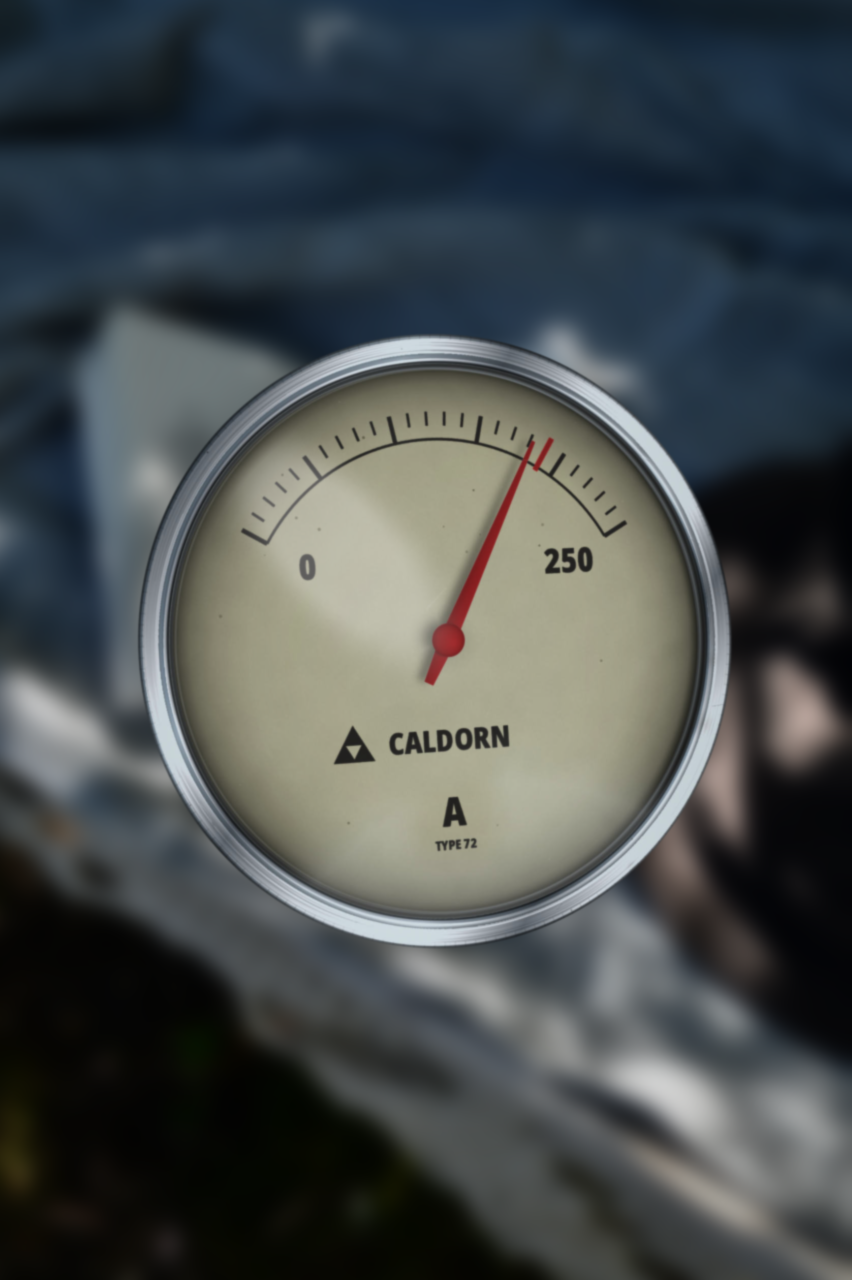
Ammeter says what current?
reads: 180 A
